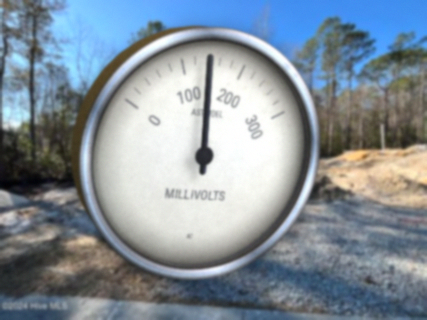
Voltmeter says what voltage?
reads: 140 mV
